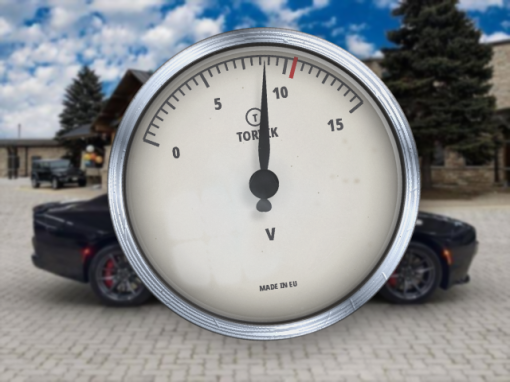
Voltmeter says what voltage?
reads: 8.75 V
